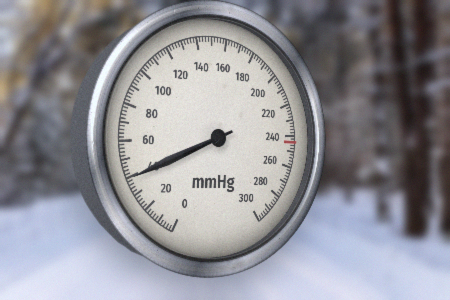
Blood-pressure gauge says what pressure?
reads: 40 mmHg
